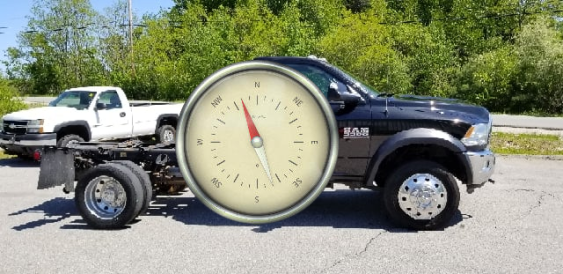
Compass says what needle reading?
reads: 340 °
